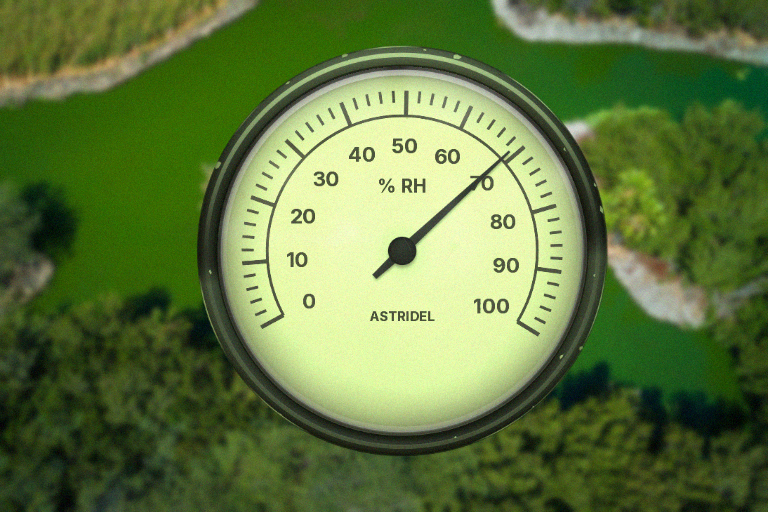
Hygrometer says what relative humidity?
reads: 69 %
